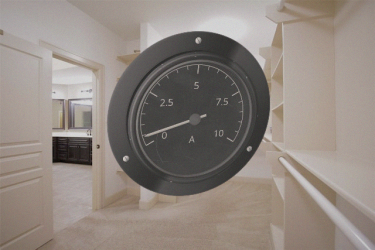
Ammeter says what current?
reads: 0.5 A
